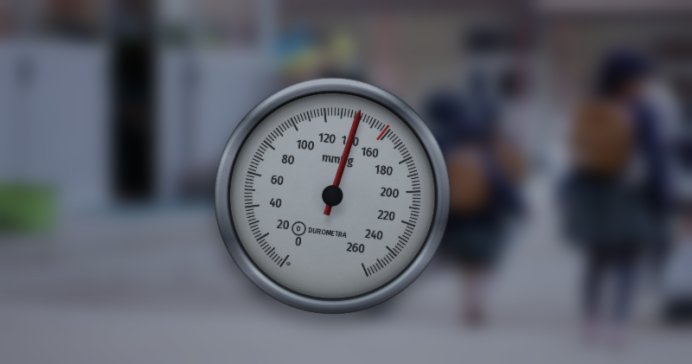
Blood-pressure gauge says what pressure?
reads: 140 mmHg
